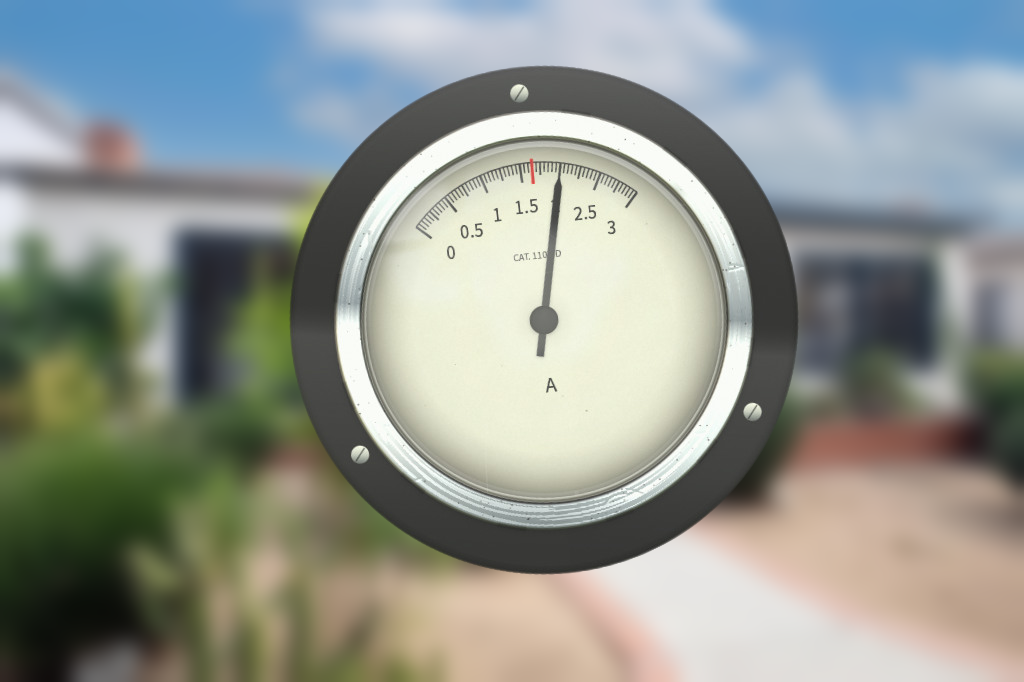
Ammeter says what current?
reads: 2 A
